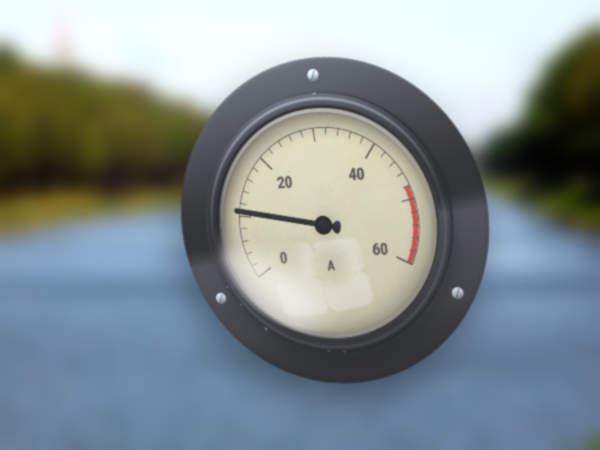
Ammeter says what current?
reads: 11 A
